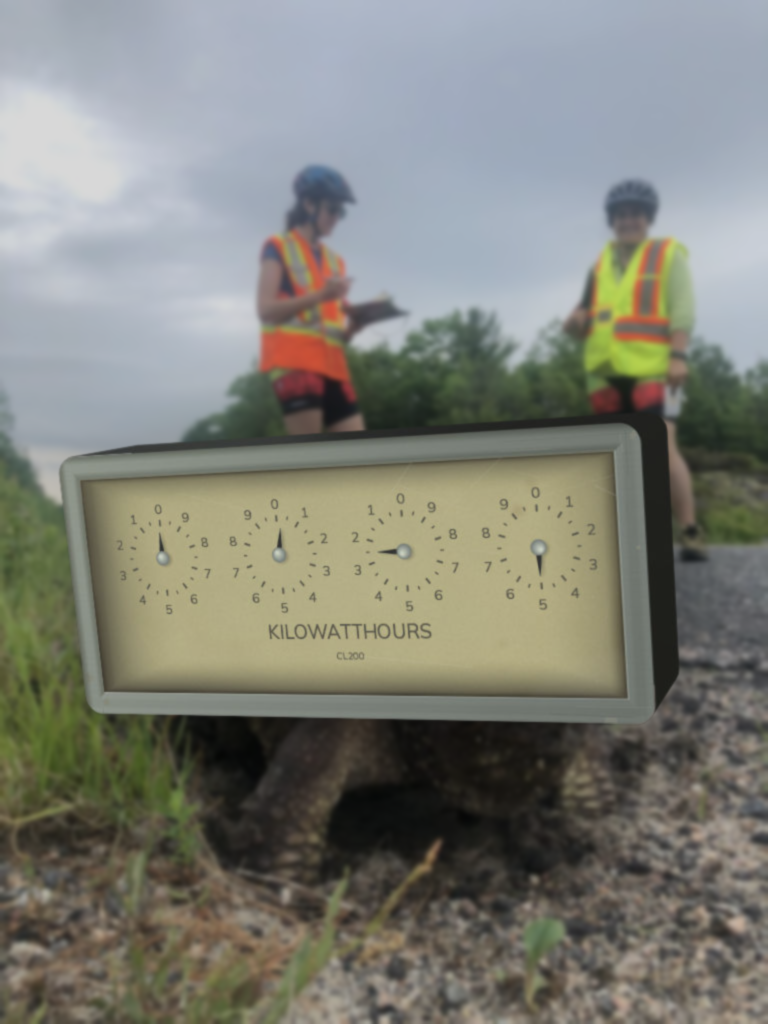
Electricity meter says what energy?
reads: 25 kWh
